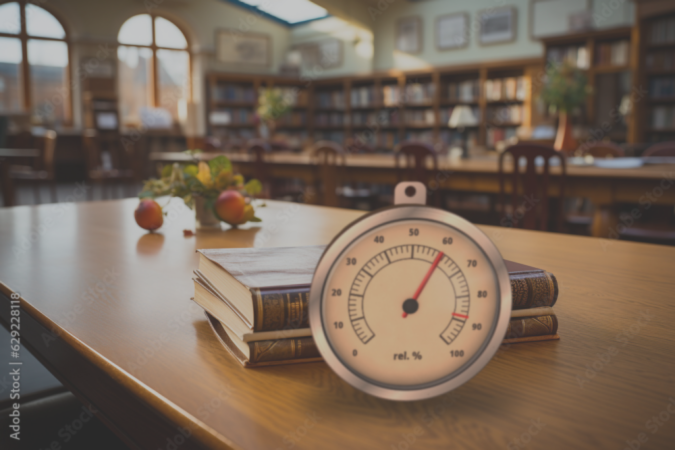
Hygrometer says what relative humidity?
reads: 60 %
